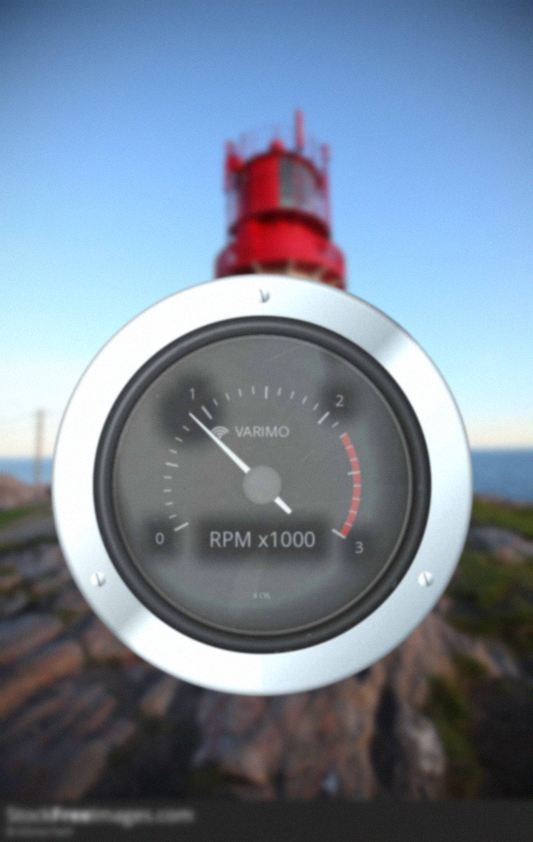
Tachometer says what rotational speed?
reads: 900 rpm
